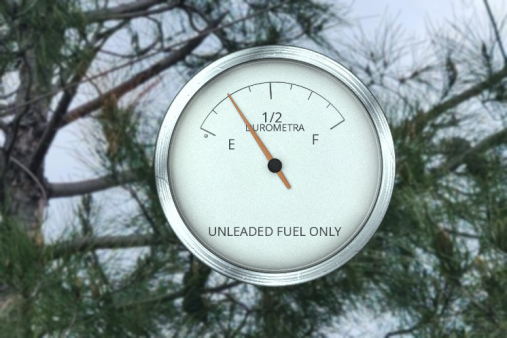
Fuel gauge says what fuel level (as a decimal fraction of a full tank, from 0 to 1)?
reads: 0.25
